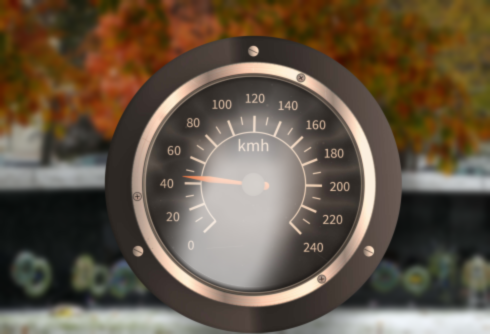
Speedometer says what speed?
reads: 45 km/h
